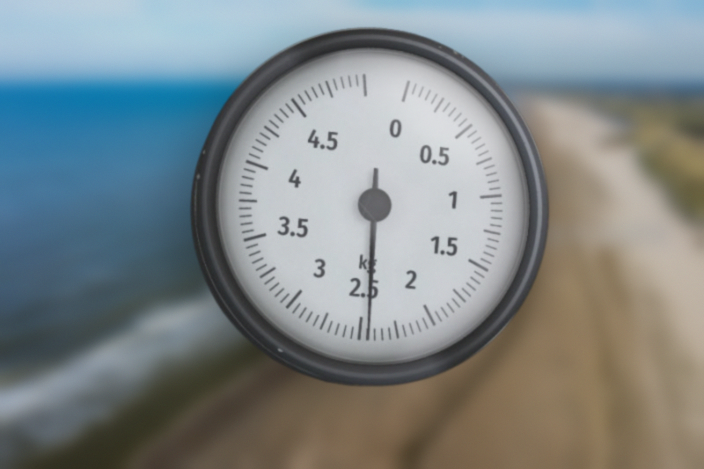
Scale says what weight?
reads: 2.45 kg
